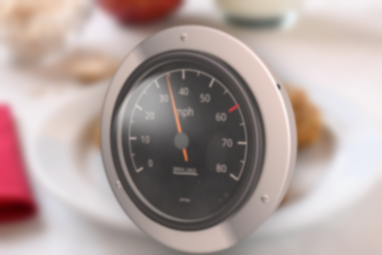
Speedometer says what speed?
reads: 35 mph
